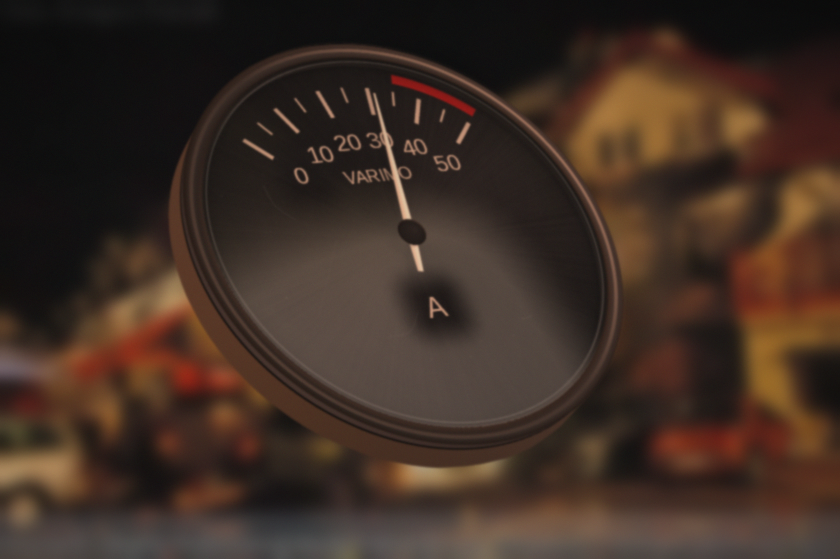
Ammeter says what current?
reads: 30 A
